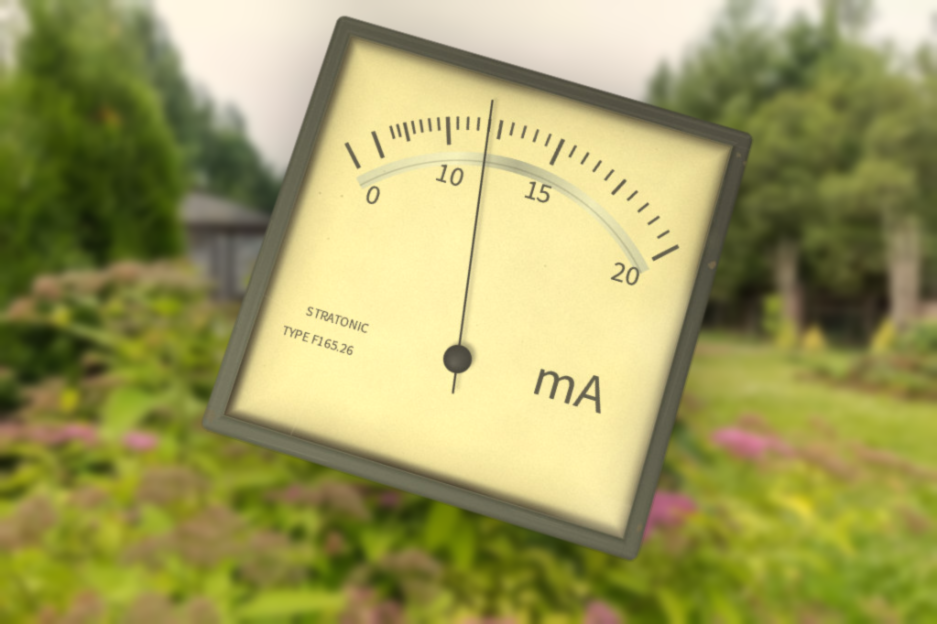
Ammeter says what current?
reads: 12 mA
